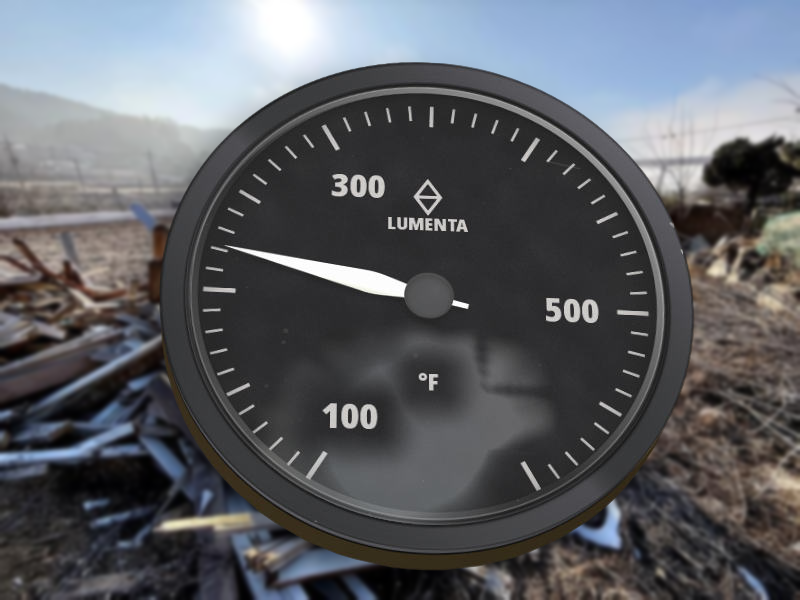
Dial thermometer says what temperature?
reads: 220 °F
